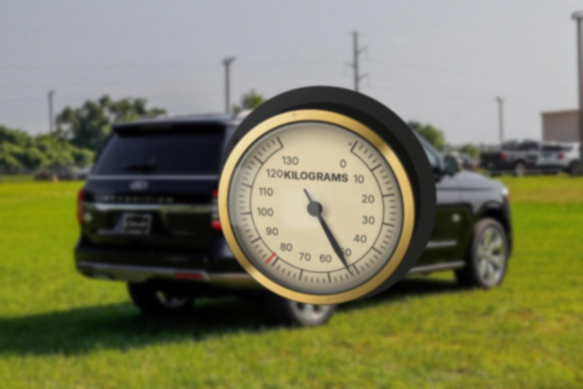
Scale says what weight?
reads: 52 kg
